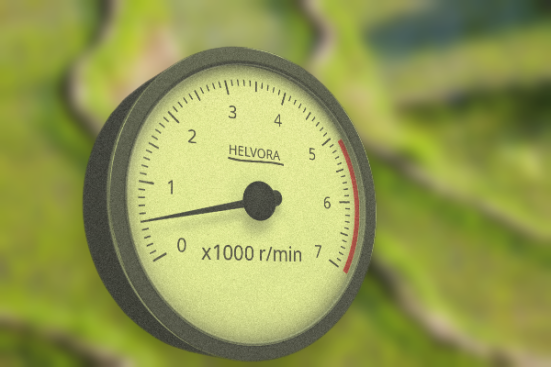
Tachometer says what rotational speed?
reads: 500 rpm
